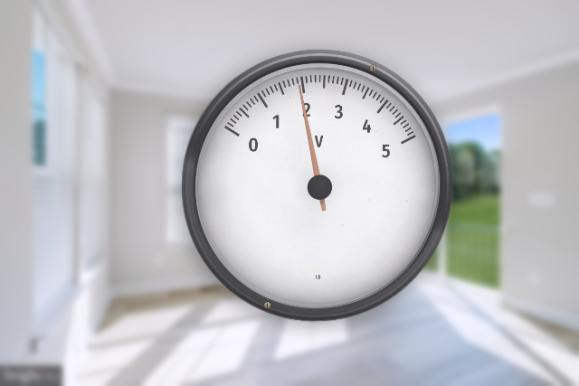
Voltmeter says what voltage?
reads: 1.9 V
